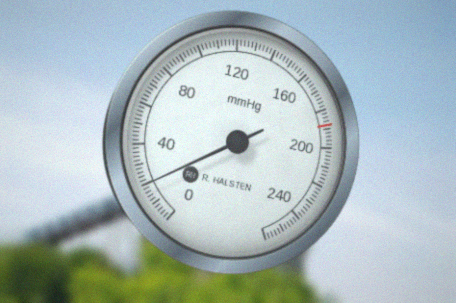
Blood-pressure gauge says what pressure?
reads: 20 mmHg
